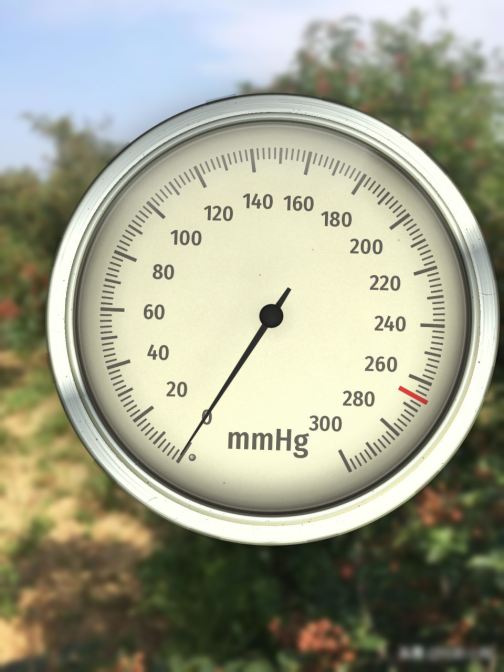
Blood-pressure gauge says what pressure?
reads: 0 mmHg
